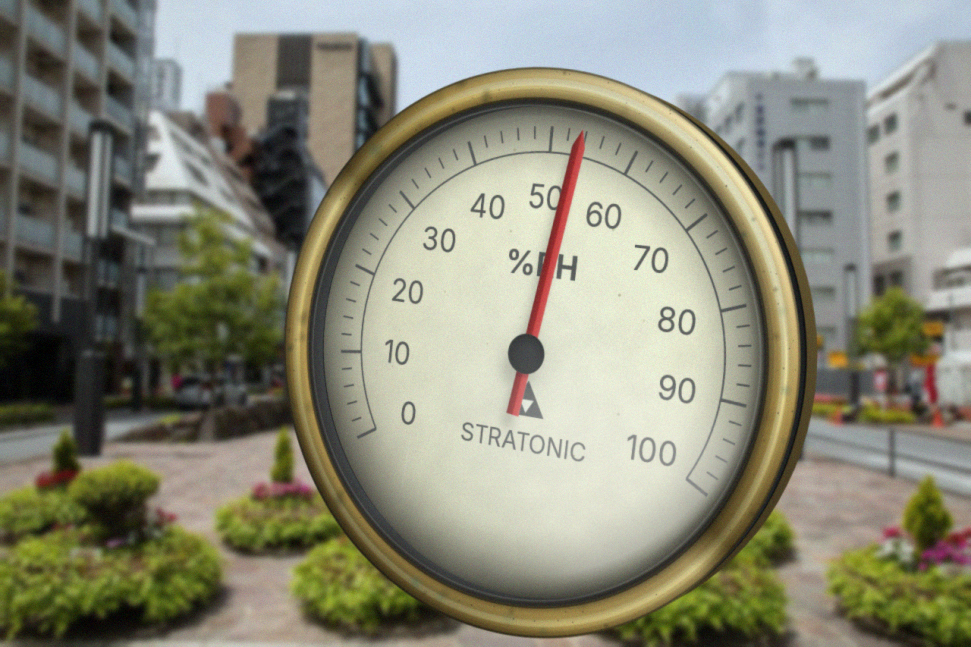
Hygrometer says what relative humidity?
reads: 54 %
